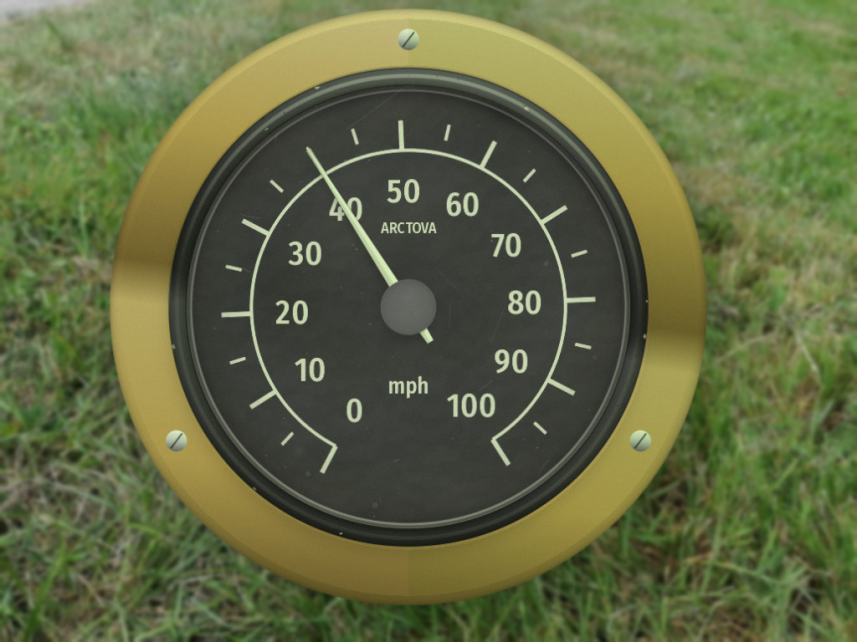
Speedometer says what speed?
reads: 40 mph
